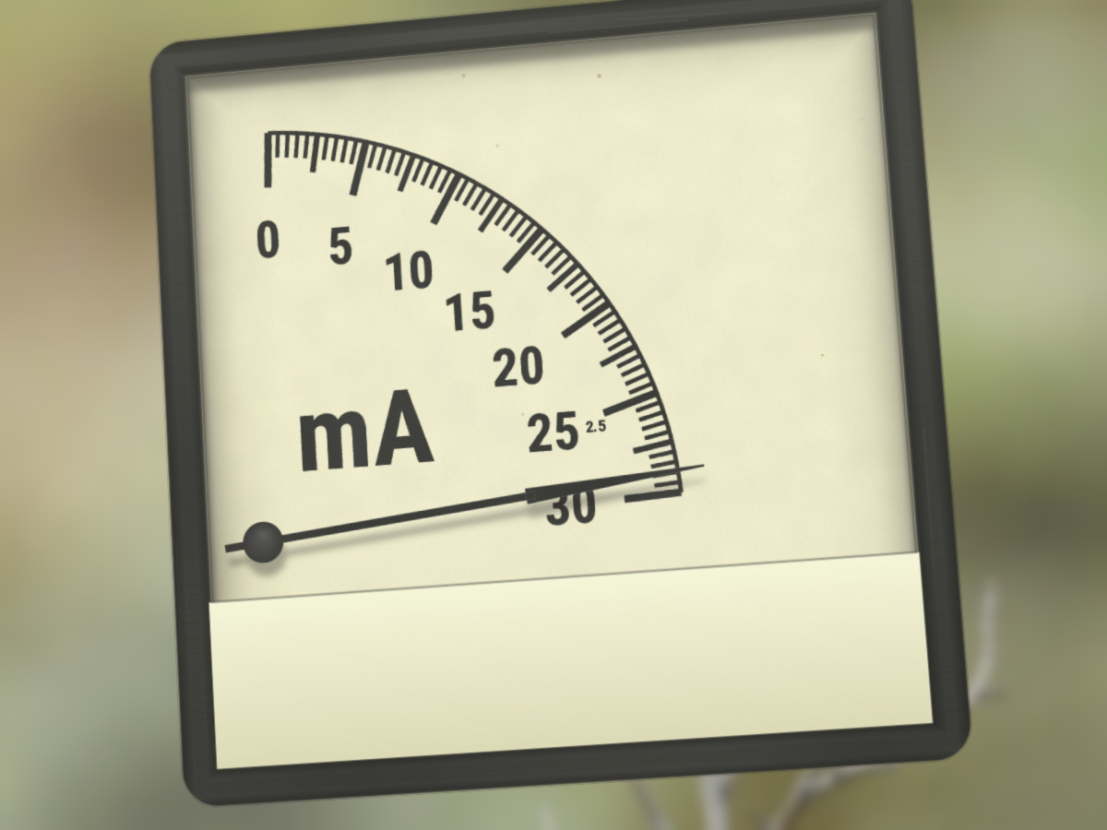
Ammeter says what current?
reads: 29 mA
